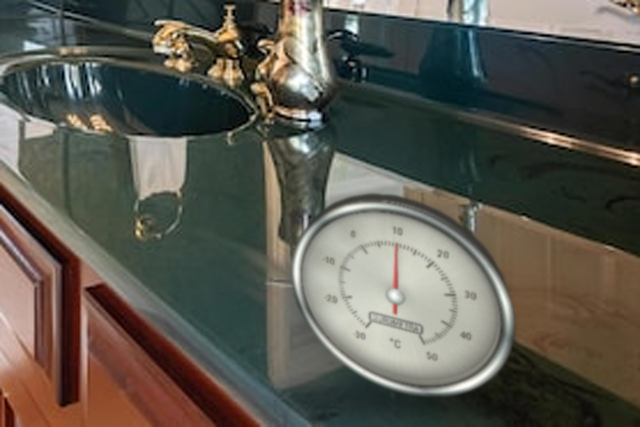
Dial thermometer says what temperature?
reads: 10 °C
